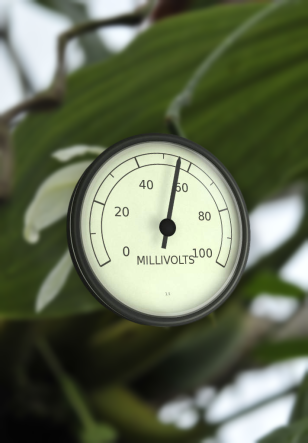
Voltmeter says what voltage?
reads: 55 mV
